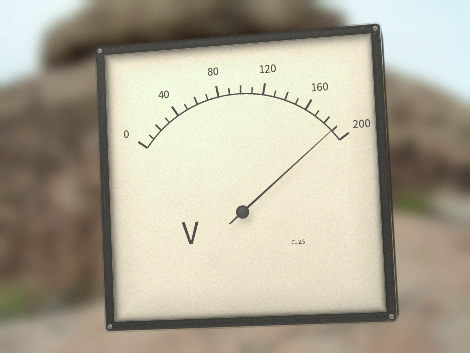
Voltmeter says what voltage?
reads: 190 V
